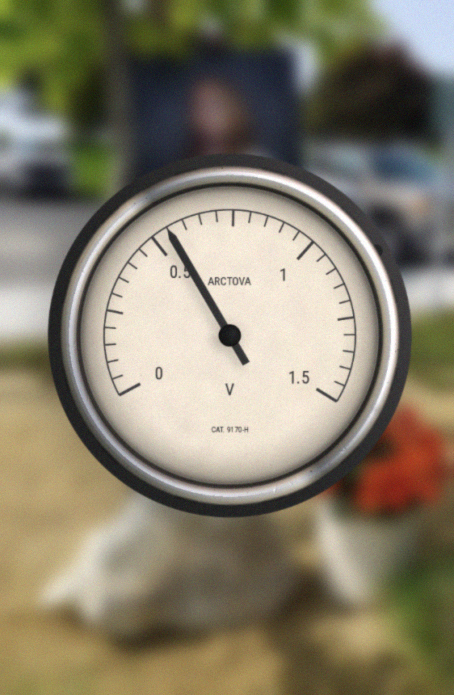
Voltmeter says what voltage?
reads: 0.55 V
